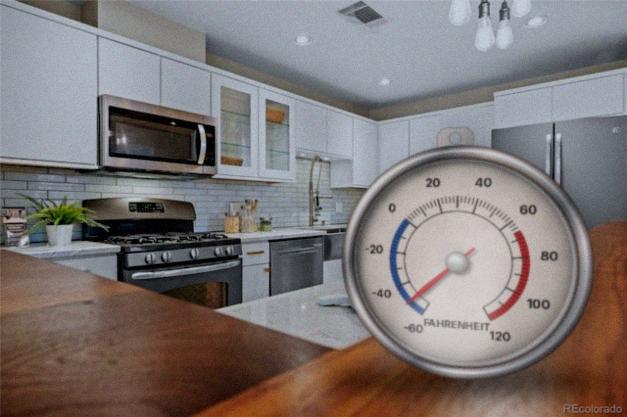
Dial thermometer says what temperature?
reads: -50 °F
